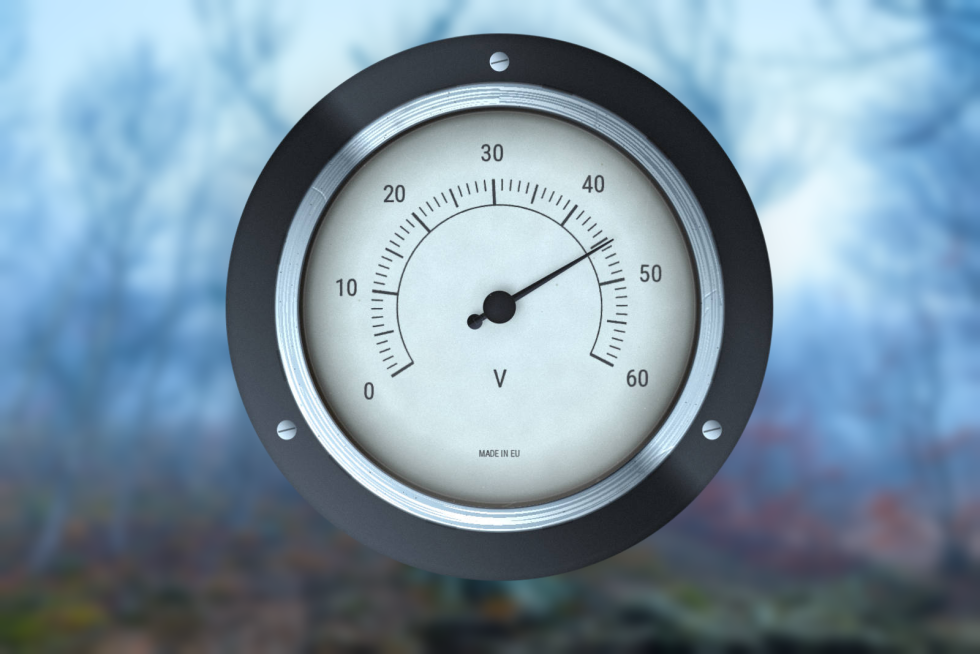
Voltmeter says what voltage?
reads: 45.5 V
